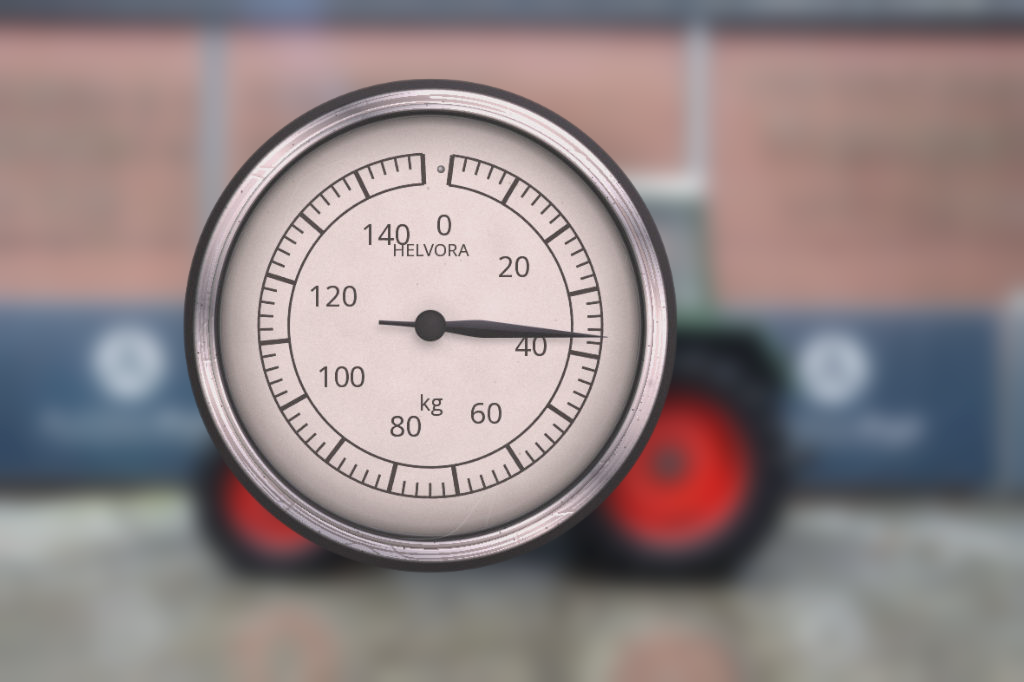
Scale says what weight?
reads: 37 kg
